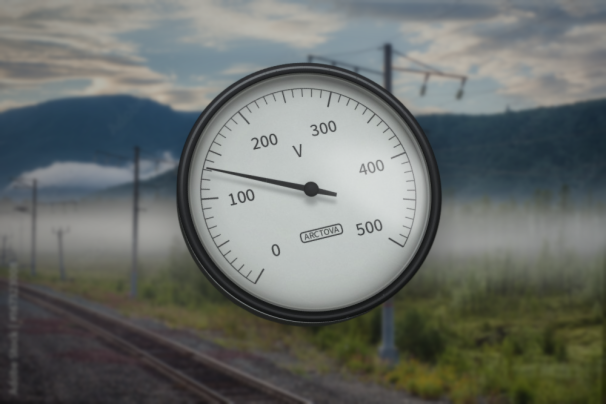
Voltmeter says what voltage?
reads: 130 V
